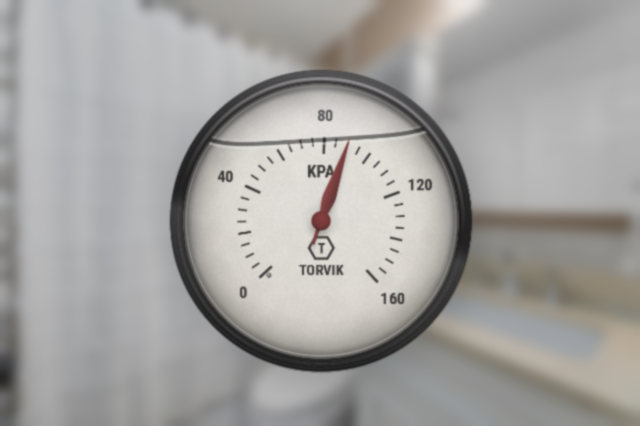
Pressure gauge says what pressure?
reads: 90 kPa
